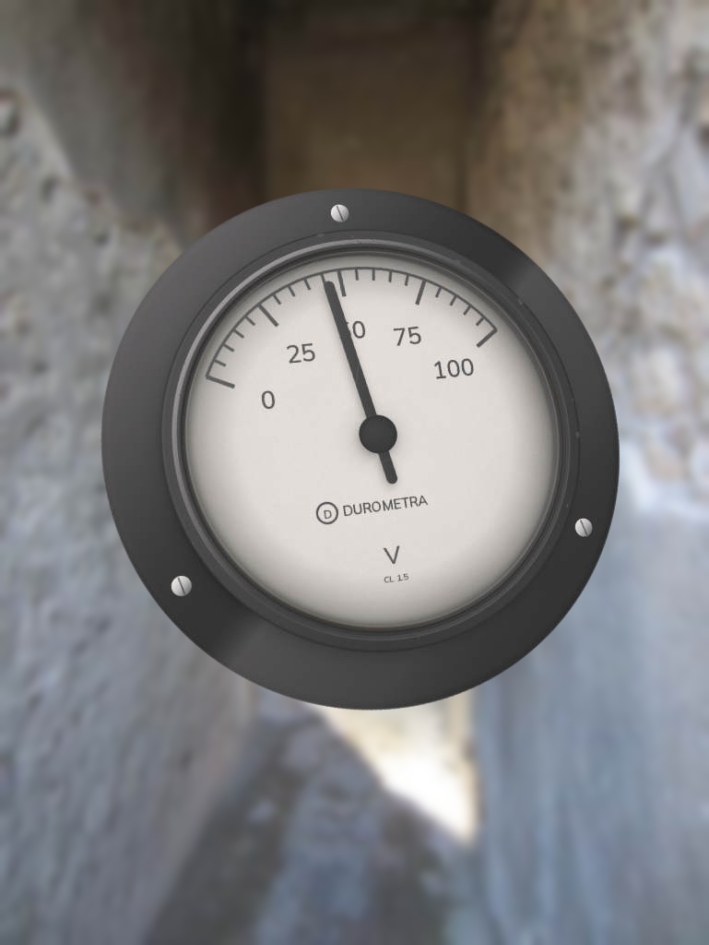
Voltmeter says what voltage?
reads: 45 V
